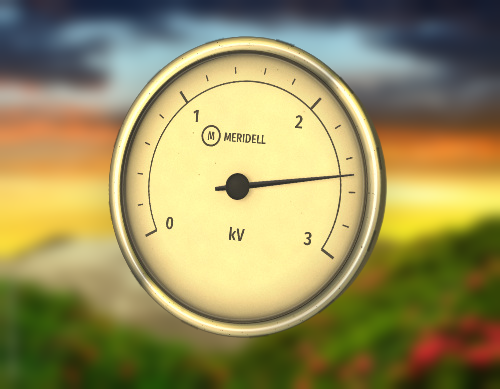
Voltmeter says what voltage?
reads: 2.5 kV
